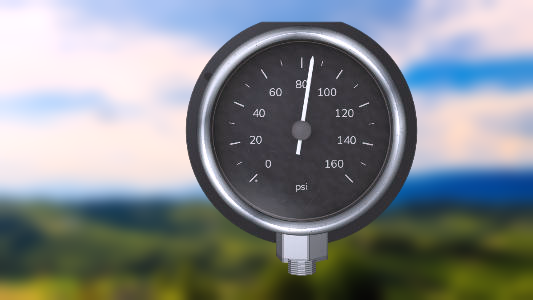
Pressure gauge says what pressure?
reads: 85 psi
